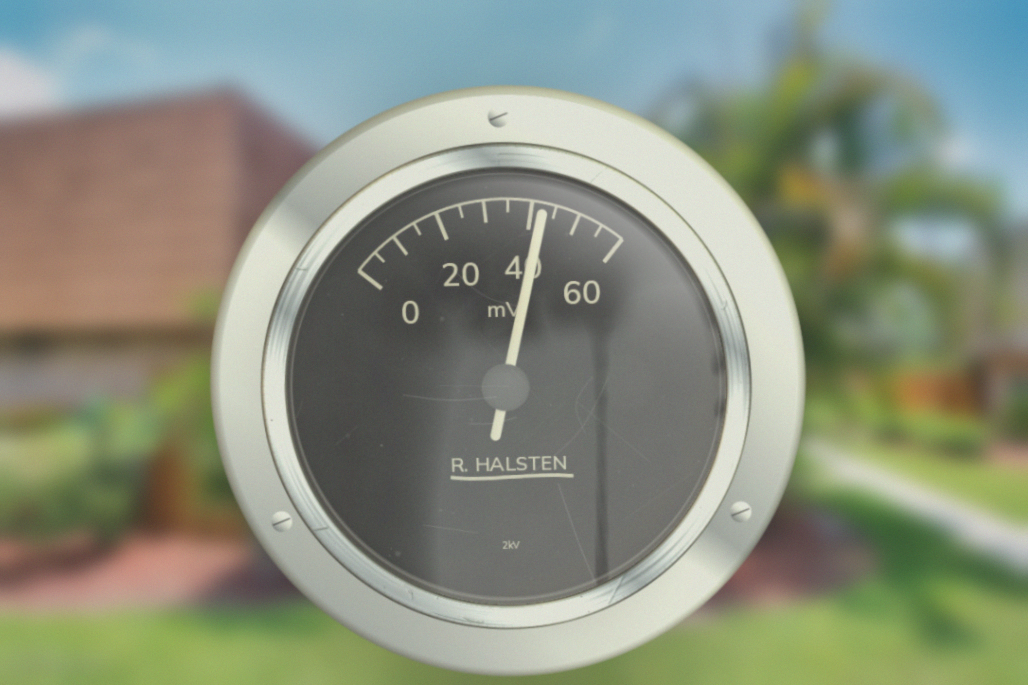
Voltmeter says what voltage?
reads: 42.5 mV
